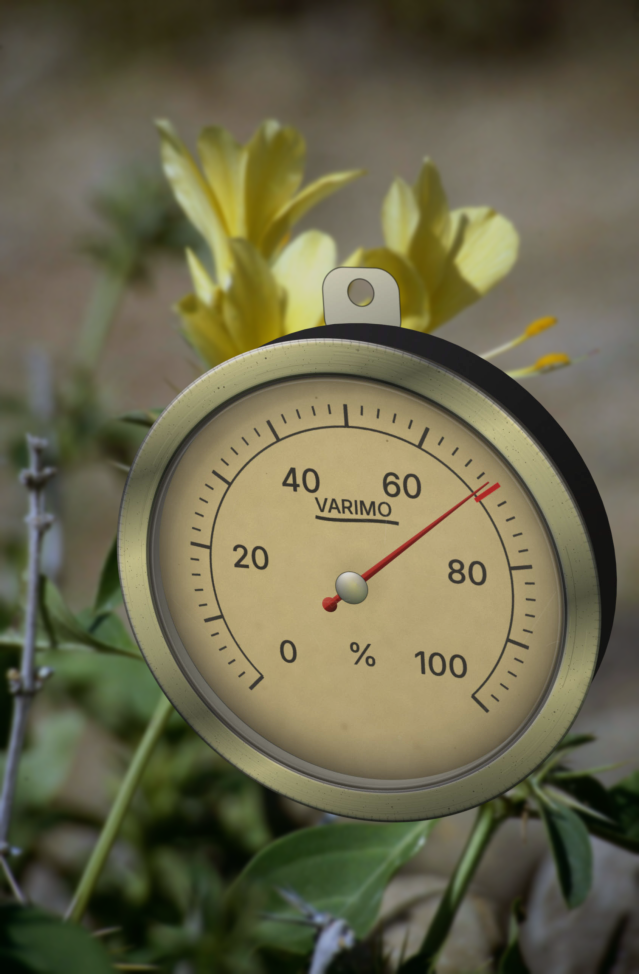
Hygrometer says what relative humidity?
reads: 69 %
